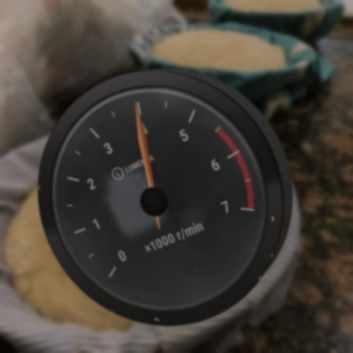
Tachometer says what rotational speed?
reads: 4000 rpm
